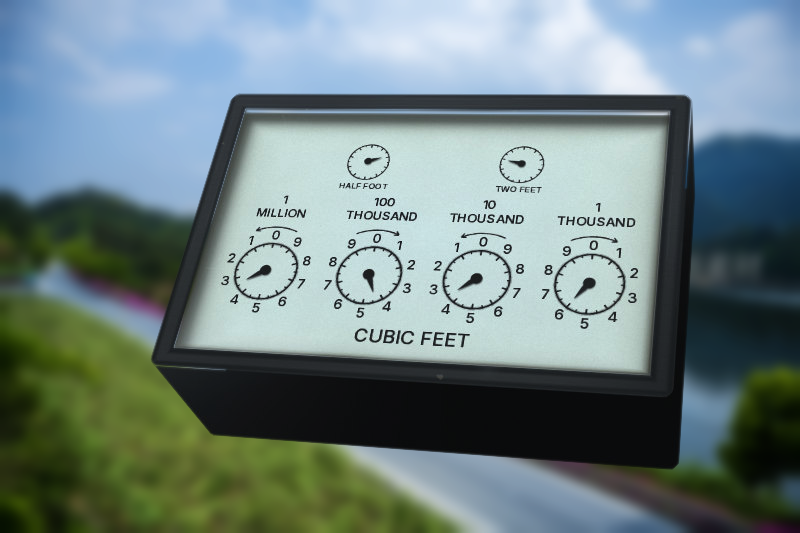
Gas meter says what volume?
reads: 343600 ft³
